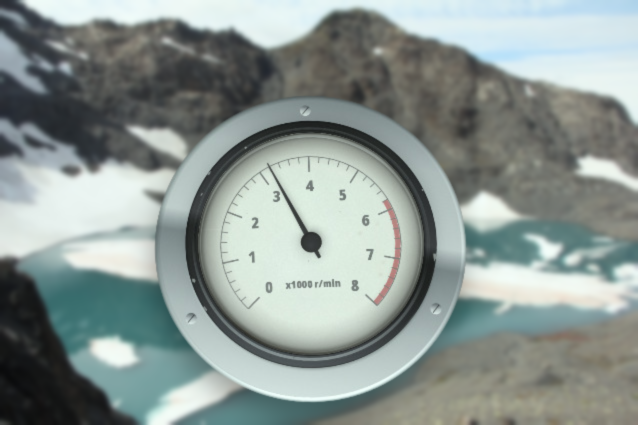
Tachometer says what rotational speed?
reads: 3200 rpm
